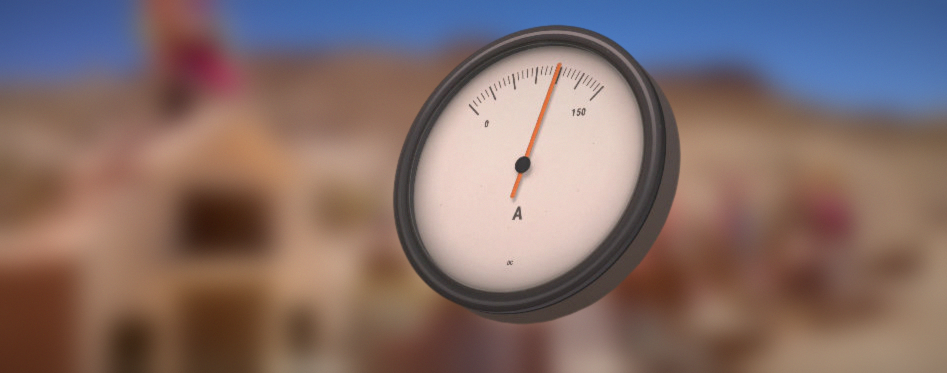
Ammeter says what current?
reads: 100 A
